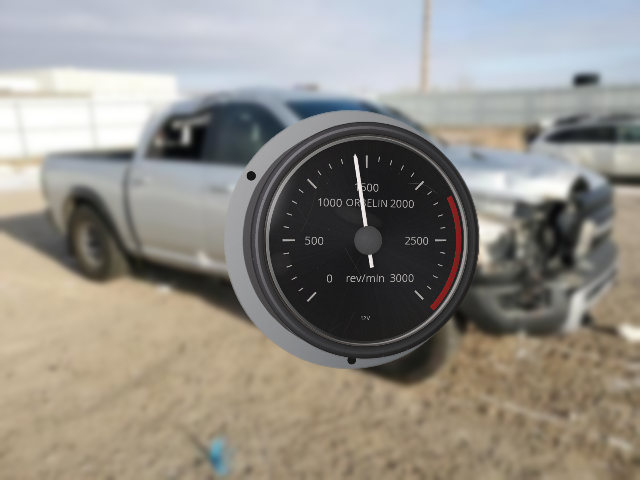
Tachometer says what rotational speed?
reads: 1400 rpm
